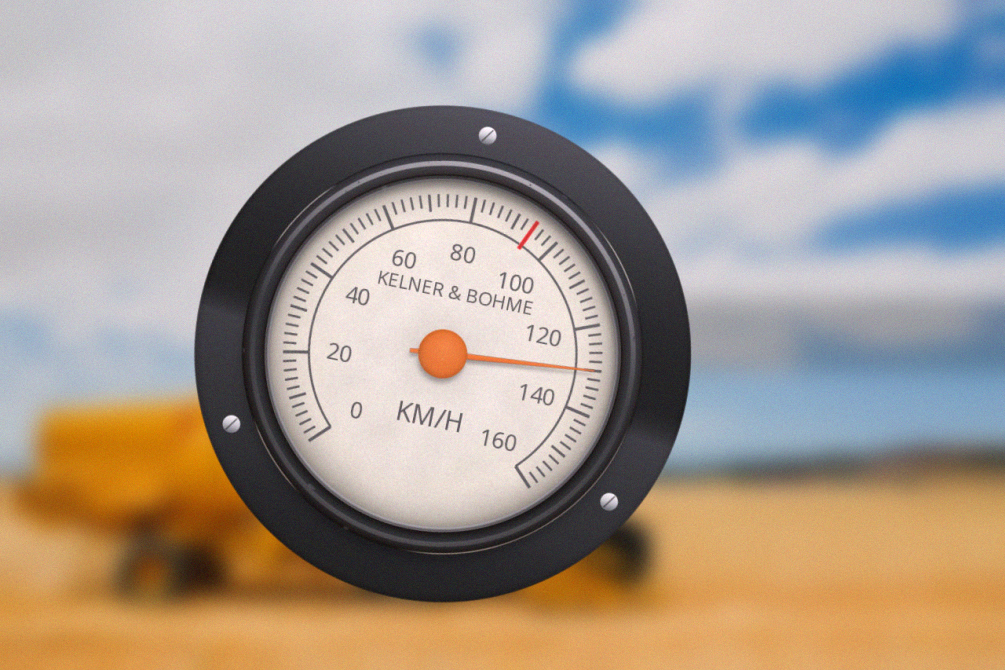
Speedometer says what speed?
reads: 130 km/h
